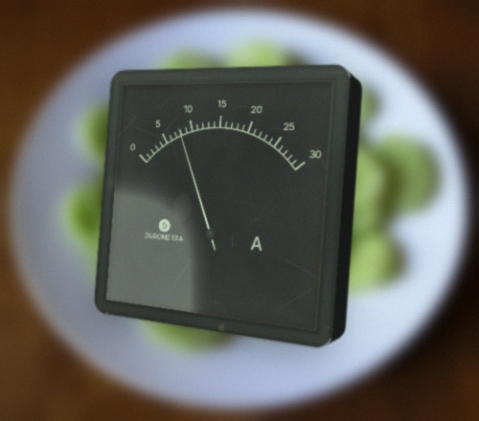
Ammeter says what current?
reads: 8 A
